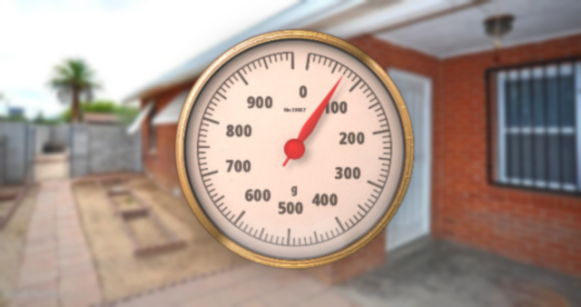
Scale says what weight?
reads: 70 g
